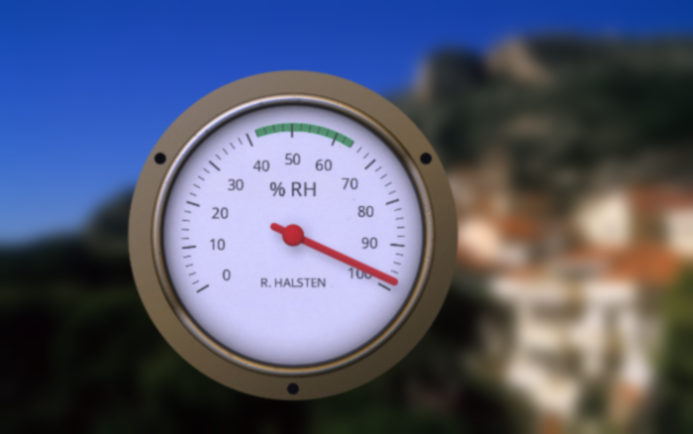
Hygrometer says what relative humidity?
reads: 98 %
